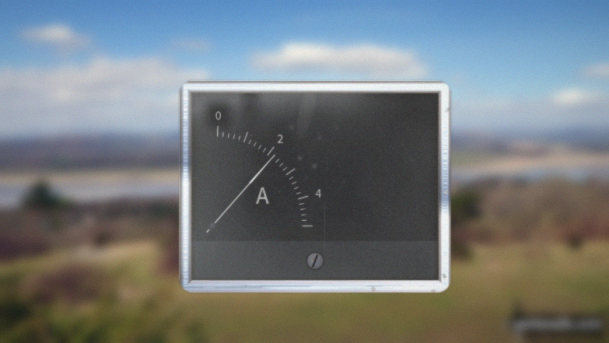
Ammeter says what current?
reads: 2.2 A
